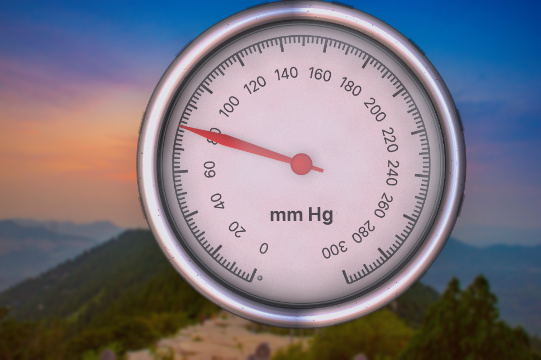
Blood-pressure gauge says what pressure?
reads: 80 mmHg
